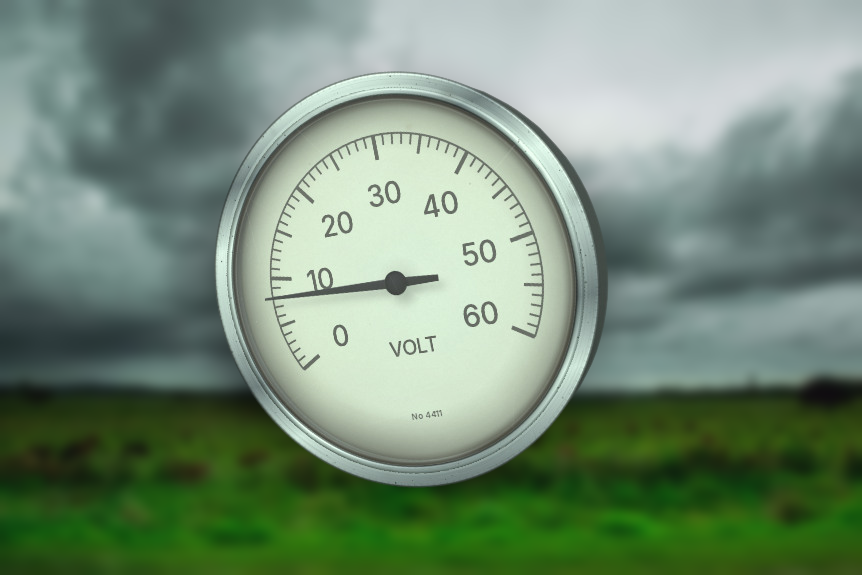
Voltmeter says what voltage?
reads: 8 V
